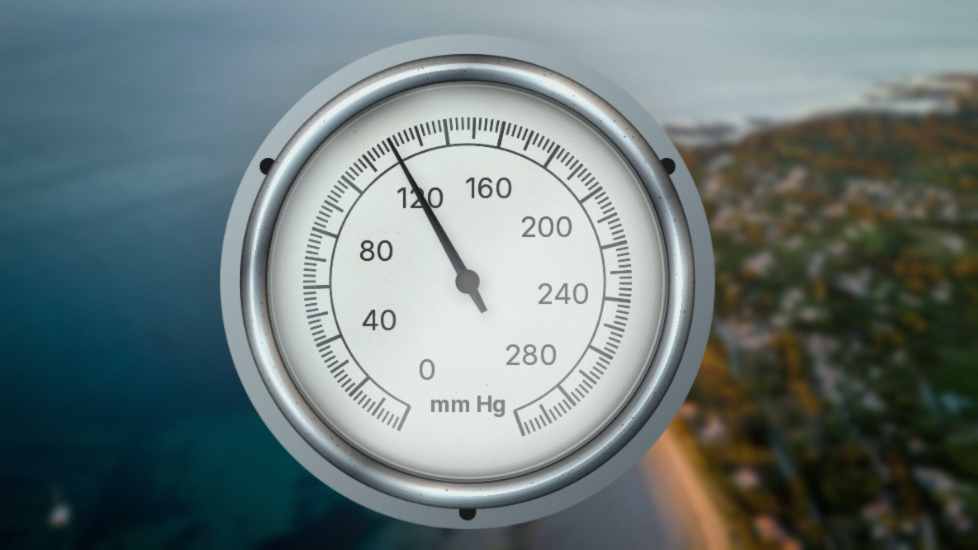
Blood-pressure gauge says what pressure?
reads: 120 mmHg
